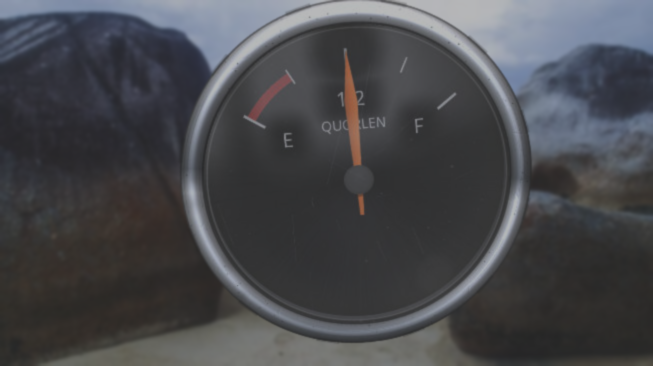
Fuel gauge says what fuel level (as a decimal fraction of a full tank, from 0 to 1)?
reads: 0.5
